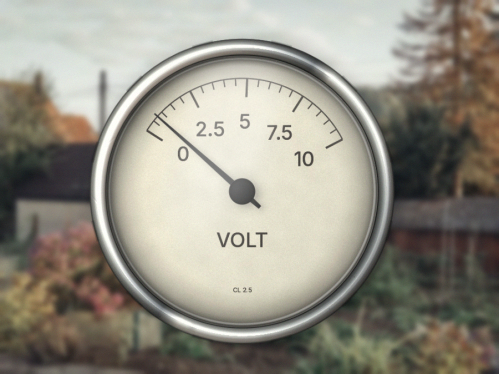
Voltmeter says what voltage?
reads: 0.75 V
